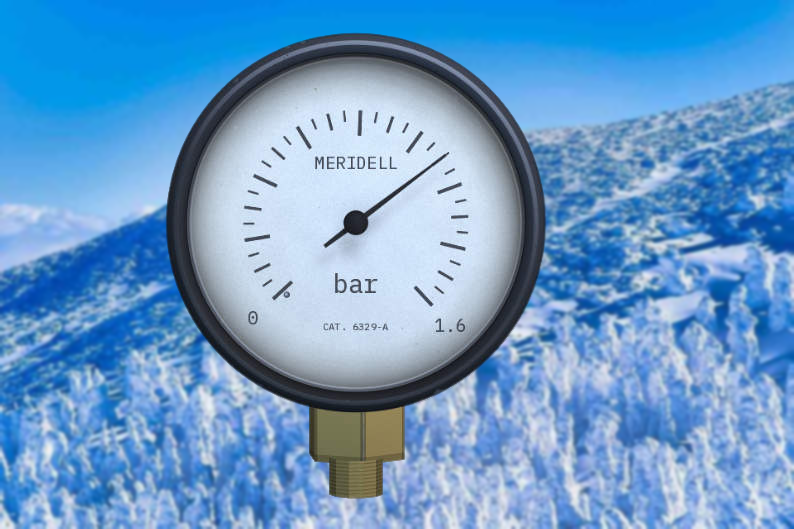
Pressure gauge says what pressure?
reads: 1.1 bar
